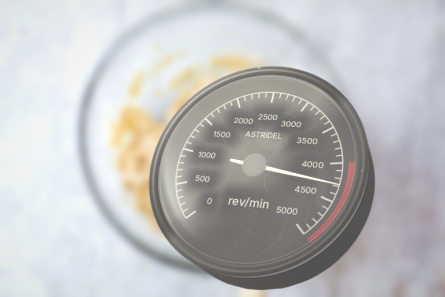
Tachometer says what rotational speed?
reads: 4300 rpm
